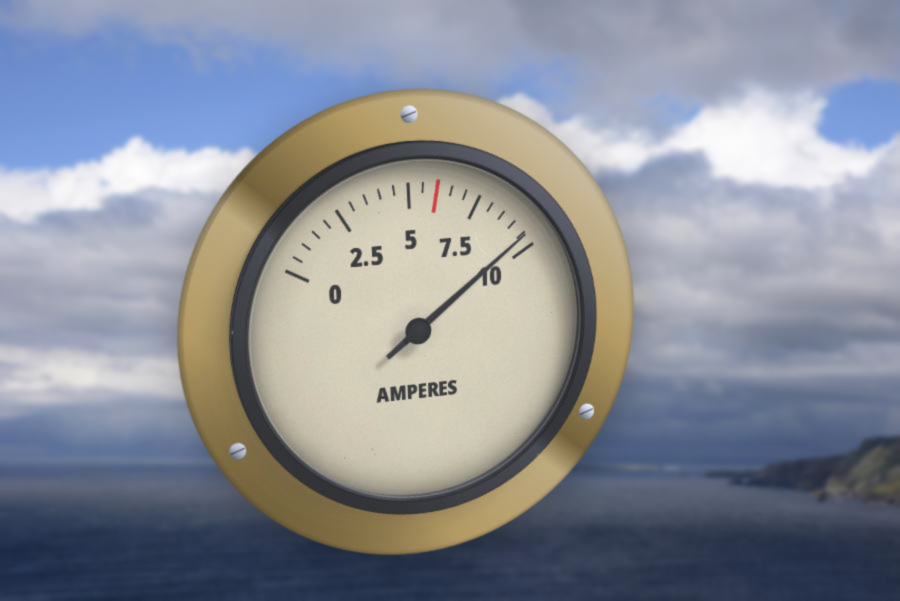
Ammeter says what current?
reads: 9.5 A
